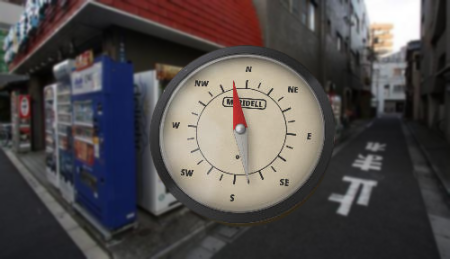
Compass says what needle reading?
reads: 345 °
